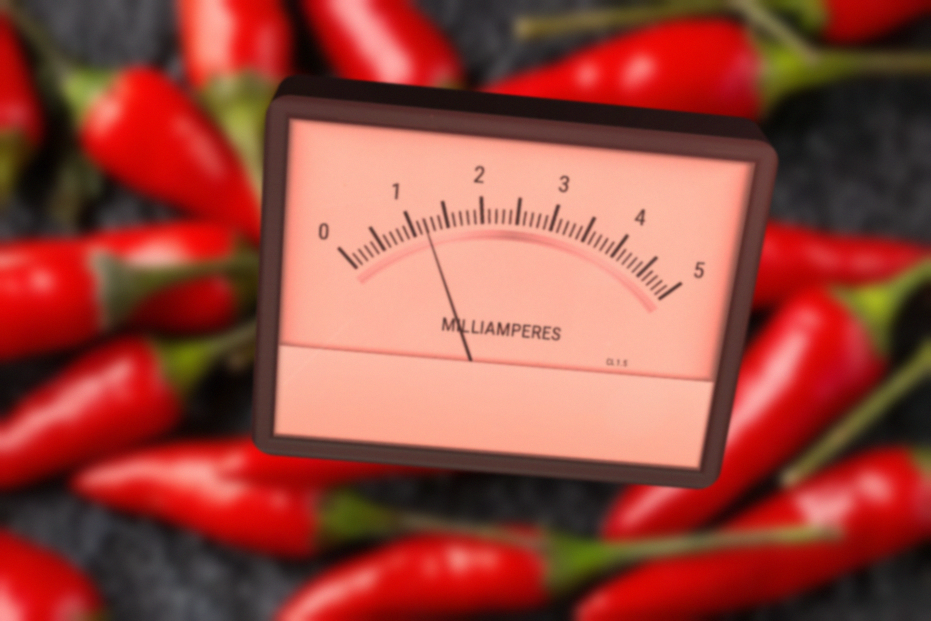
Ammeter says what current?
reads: 1.2 mA
